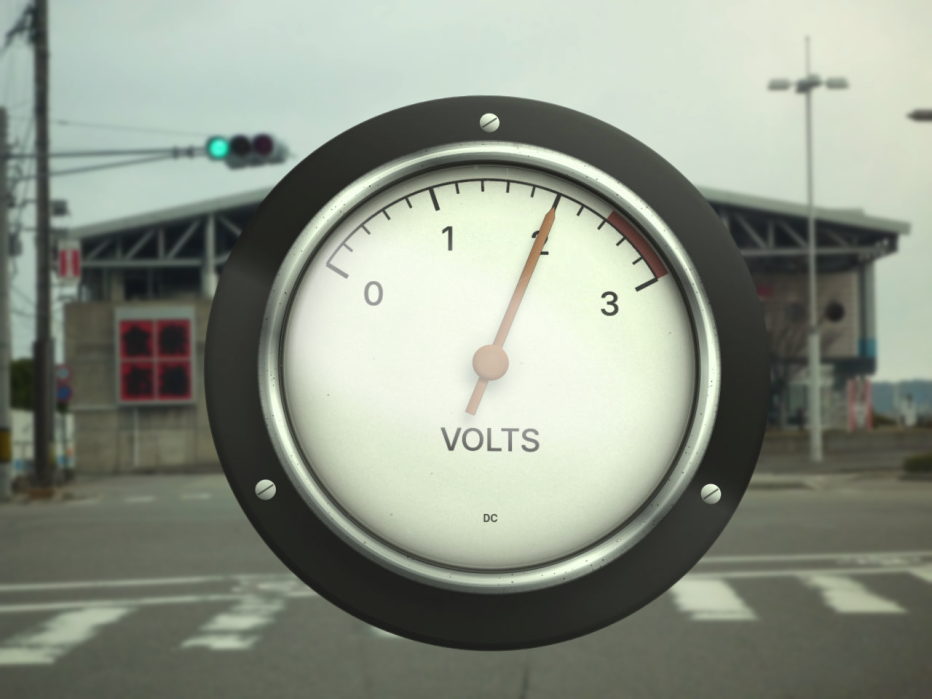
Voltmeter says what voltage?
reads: 2 V
